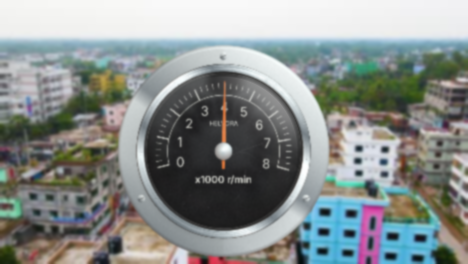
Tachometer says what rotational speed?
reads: 4000 rpm
